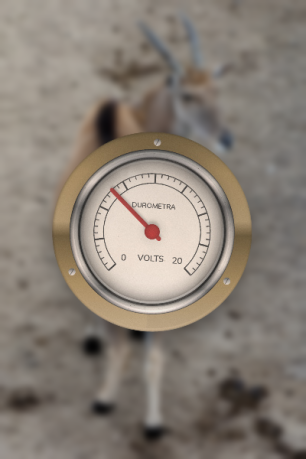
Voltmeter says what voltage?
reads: 6.5 V
